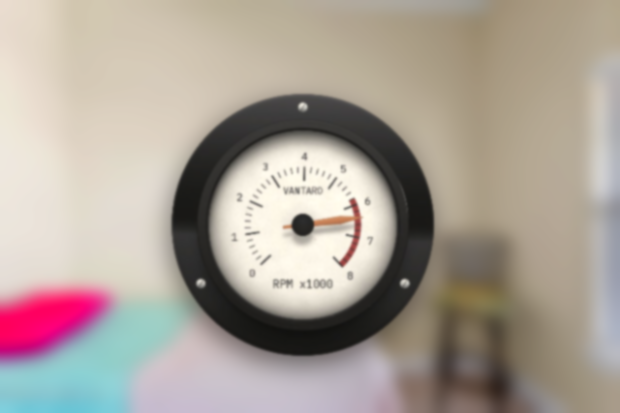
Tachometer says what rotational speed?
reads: 6400 rpm
